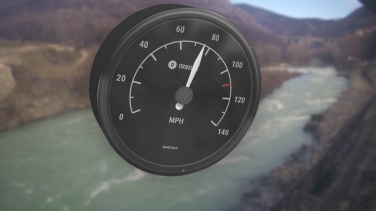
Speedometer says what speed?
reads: 75 mph
